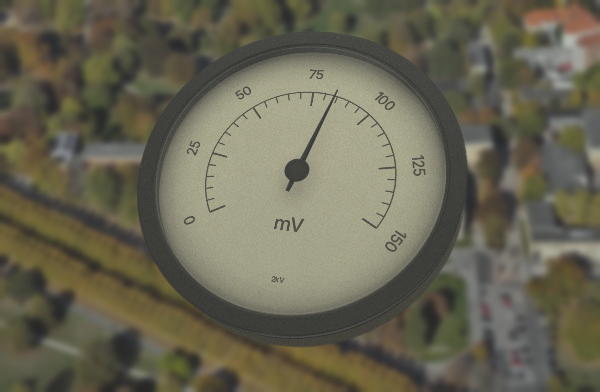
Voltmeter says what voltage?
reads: 85 mV
